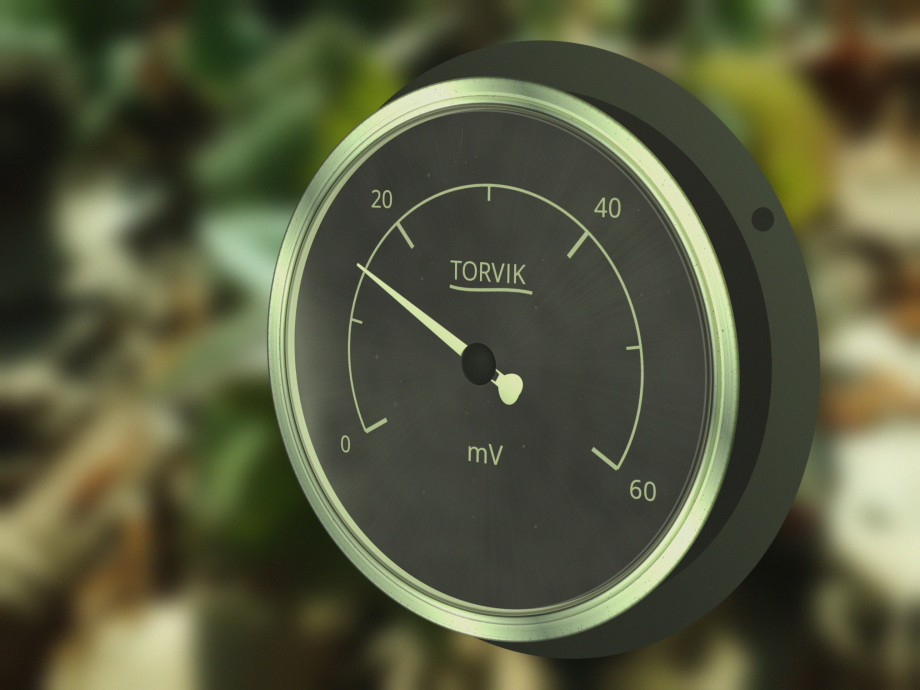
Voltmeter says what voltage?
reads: 15 mV
